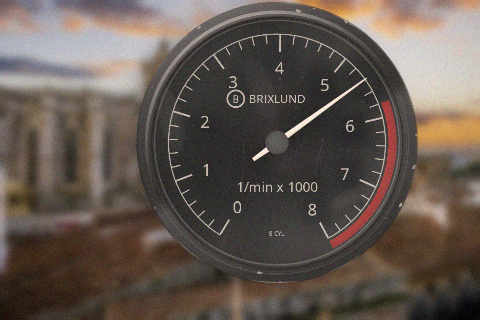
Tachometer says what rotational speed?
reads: 5400 rpm
